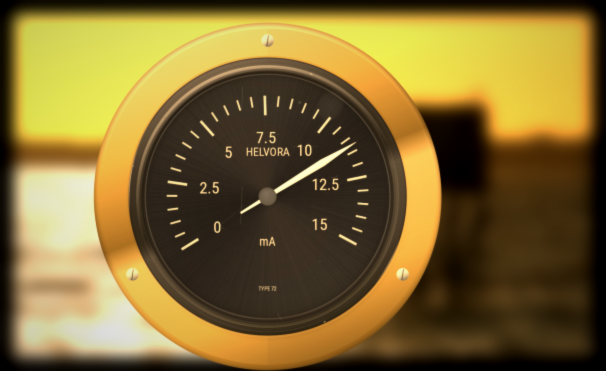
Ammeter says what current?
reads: 11.25 mA
